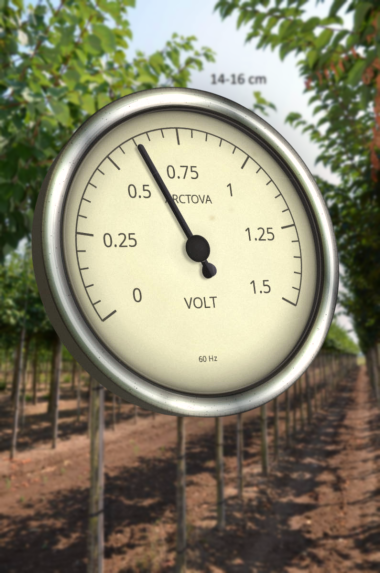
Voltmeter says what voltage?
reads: 0.6 V
